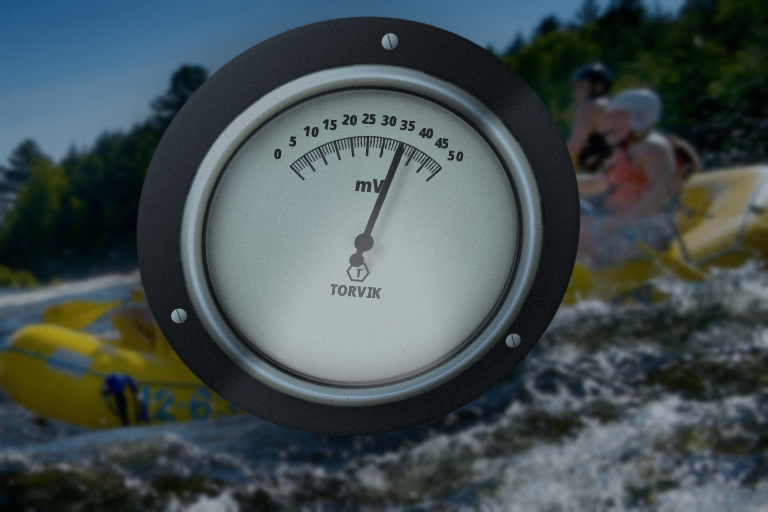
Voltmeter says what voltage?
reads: 35 mV
